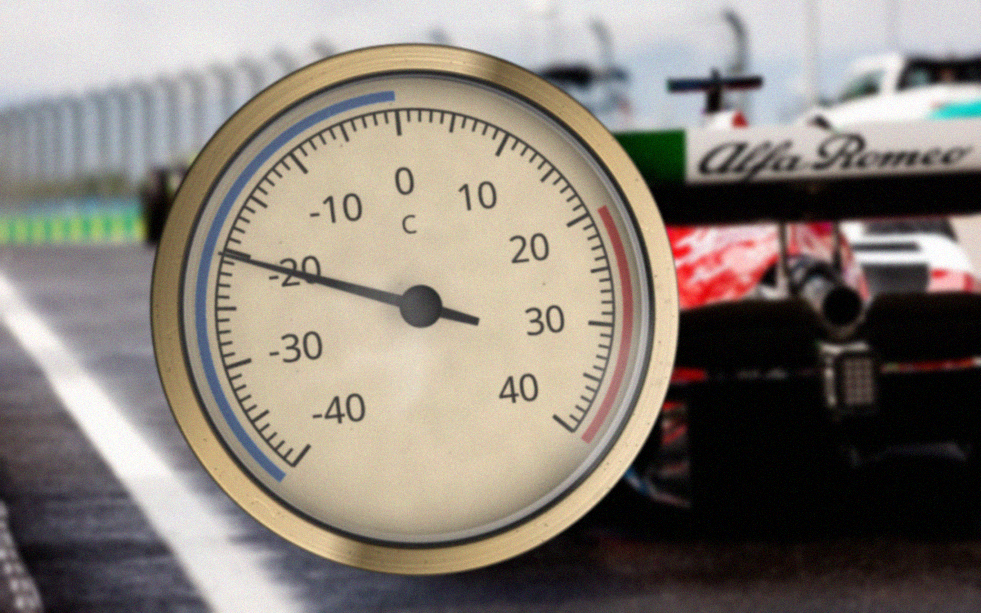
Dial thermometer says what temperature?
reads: -20.5 °C
